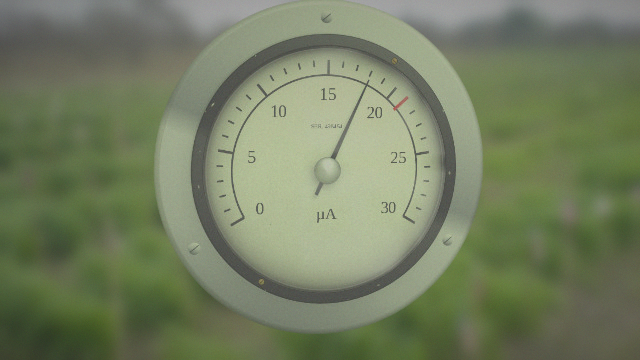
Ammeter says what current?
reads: 18 µA
